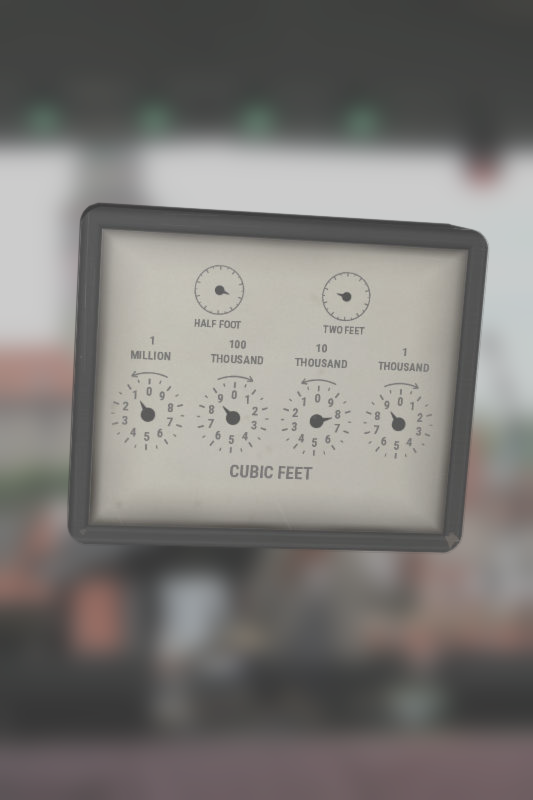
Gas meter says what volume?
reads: 87900 ft³
